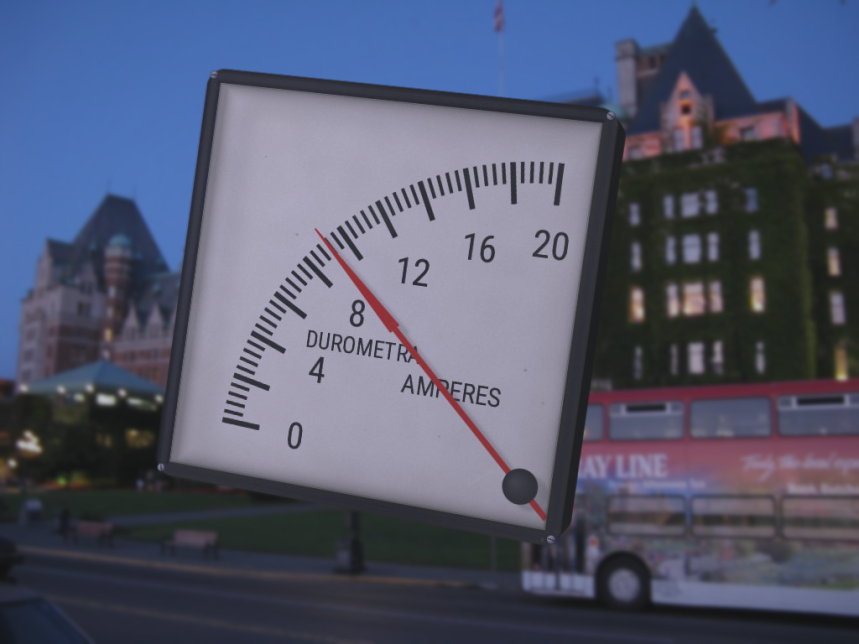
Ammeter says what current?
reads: 9.2 A
